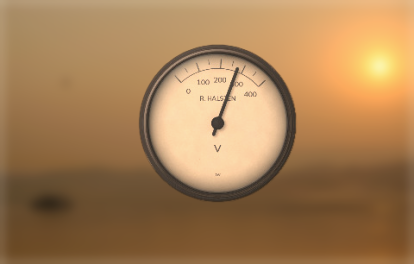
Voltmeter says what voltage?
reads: 275 V
